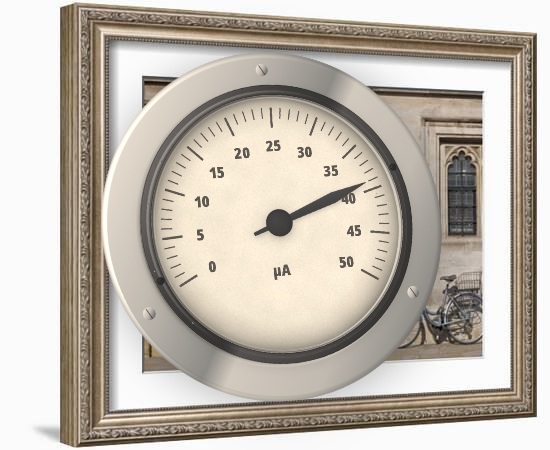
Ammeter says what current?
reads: 39 µA
